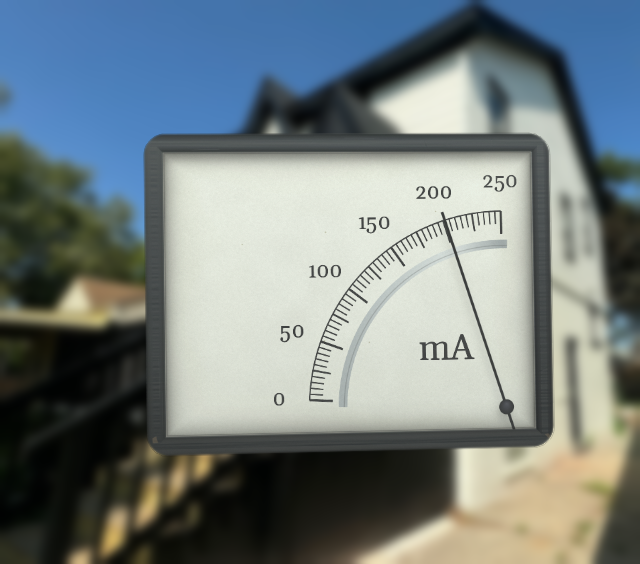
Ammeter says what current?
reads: 200 mA
